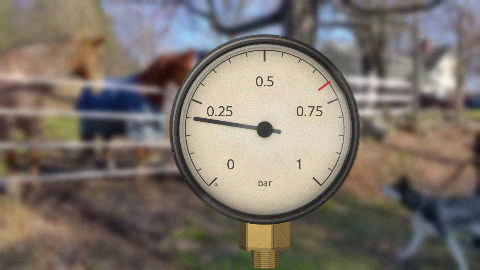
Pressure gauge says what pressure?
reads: 0.2 bar
